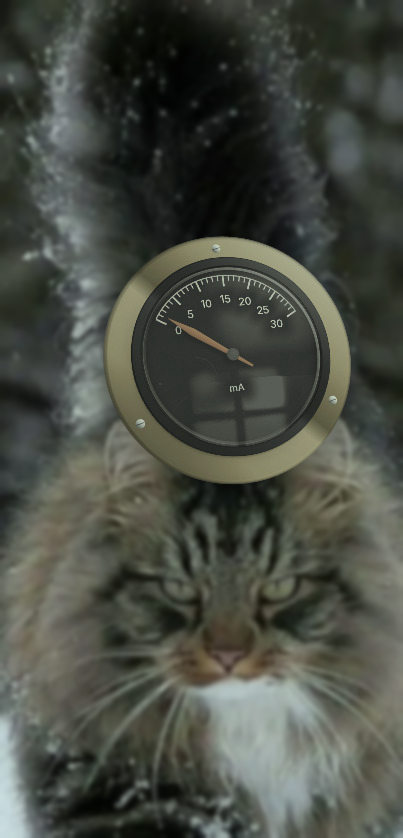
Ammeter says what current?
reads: 1 mA
